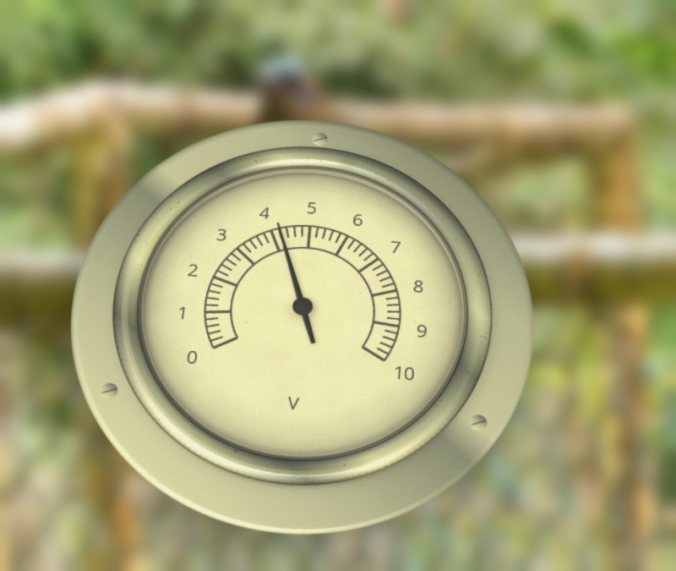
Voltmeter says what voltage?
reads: 4.2 V
